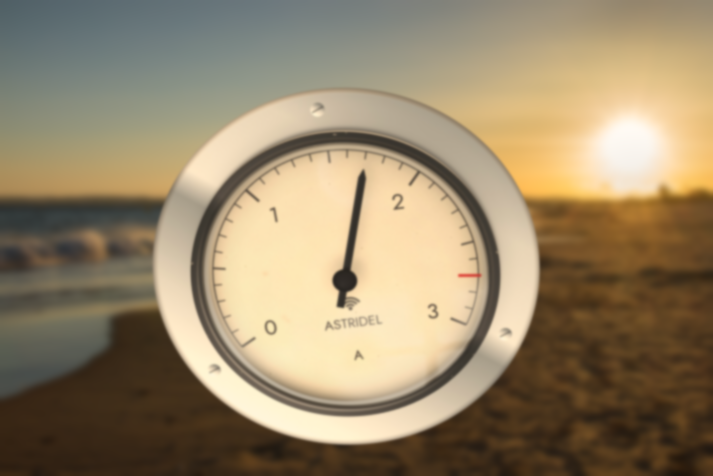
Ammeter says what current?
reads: 1.7 A
